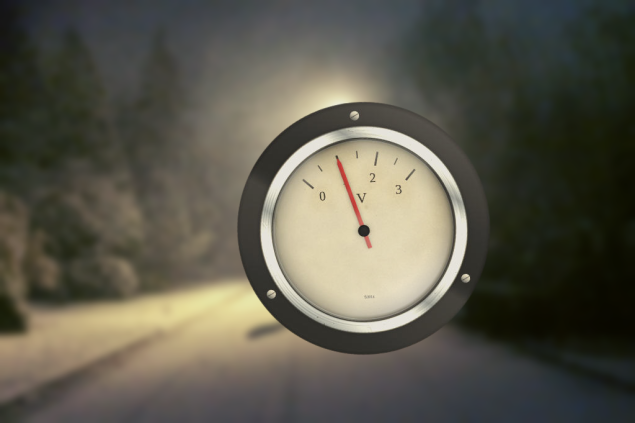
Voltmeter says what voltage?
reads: 1 V
